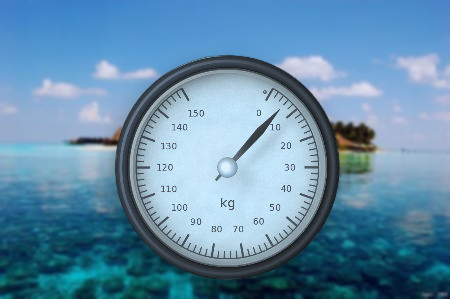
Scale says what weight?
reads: 6 kg
